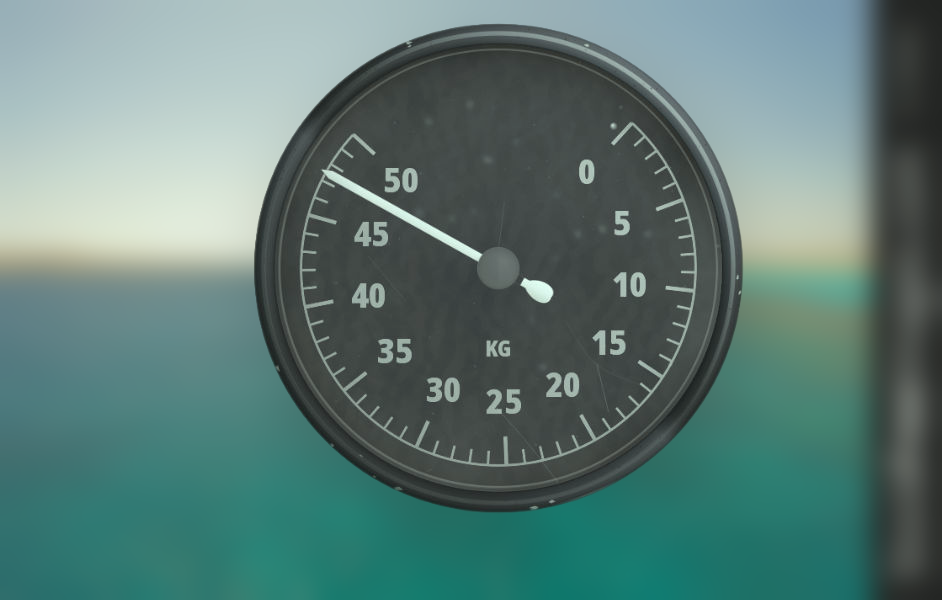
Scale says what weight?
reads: 47.5 kg
